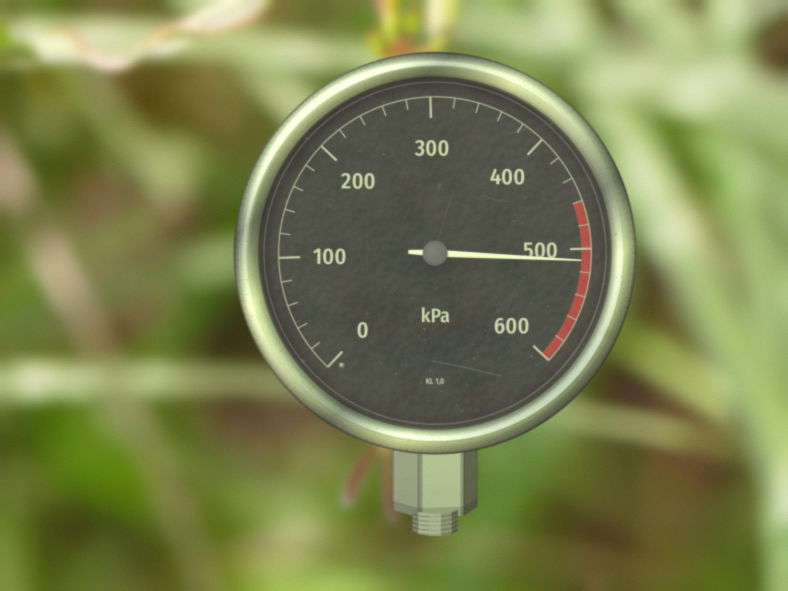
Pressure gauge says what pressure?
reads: 510 kPa
